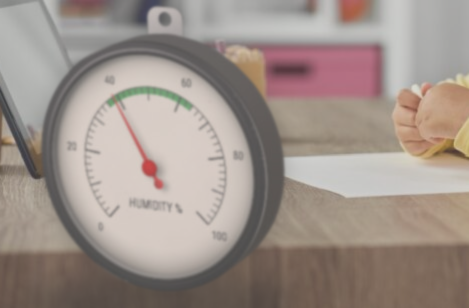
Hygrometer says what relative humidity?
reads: 40 %
